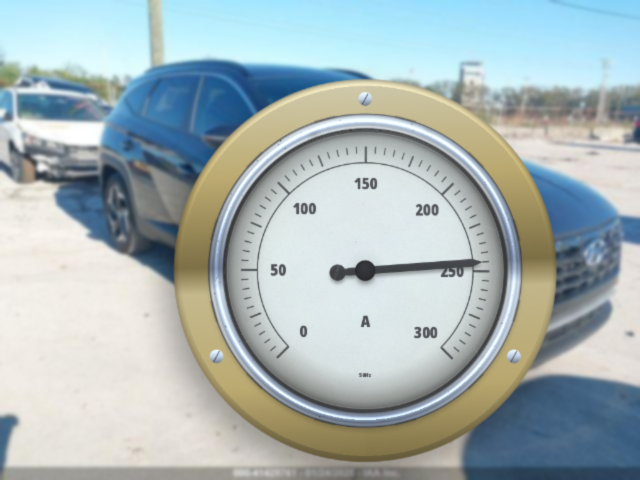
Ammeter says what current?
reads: 245 A
